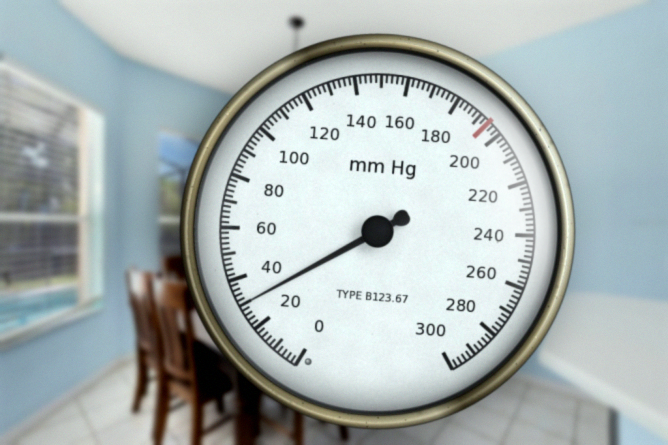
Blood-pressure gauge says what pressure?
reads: 30 mmHg
